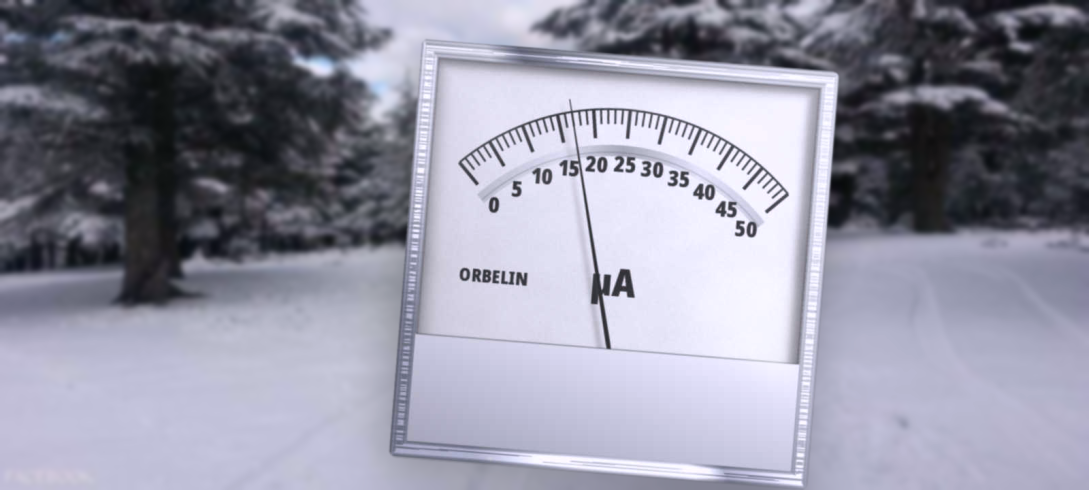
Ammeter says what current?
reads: 17 µA
